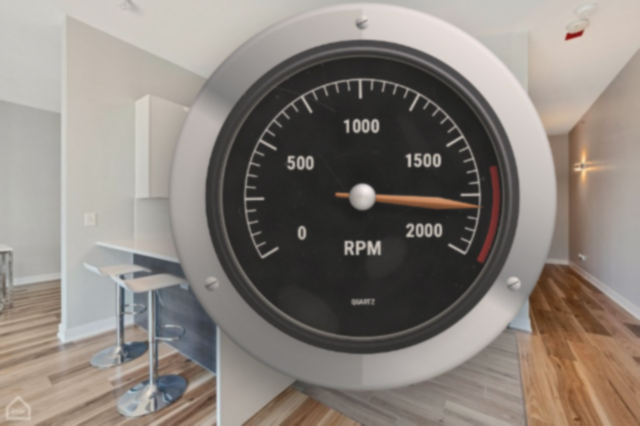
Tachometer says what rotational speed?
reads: 1800 rpm
